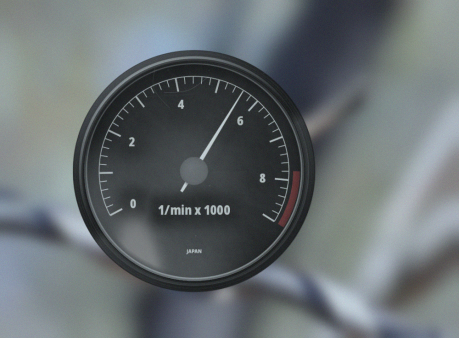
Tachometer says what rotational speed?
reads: 5600 rpm
